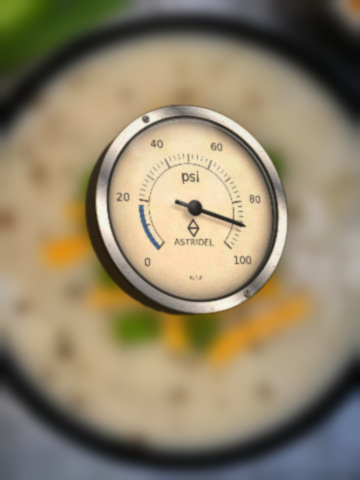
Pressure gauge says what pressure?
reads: 90 psi
